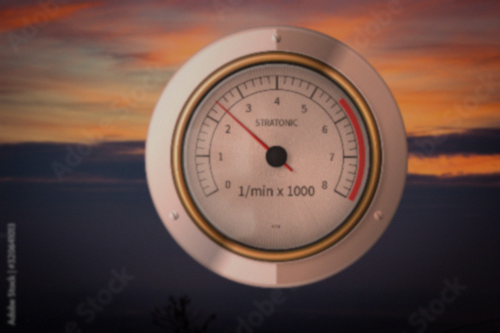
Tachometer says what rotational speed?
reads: 2400 rpm
